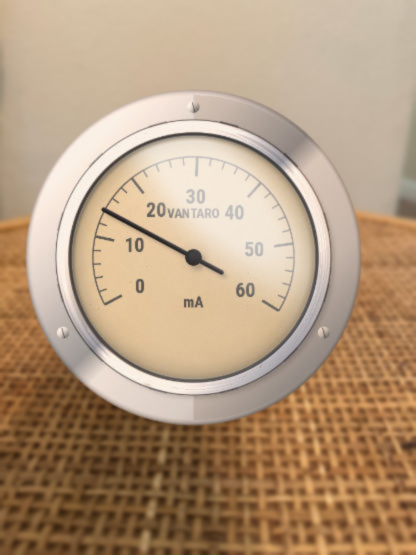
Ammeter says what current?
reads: 14 mA
